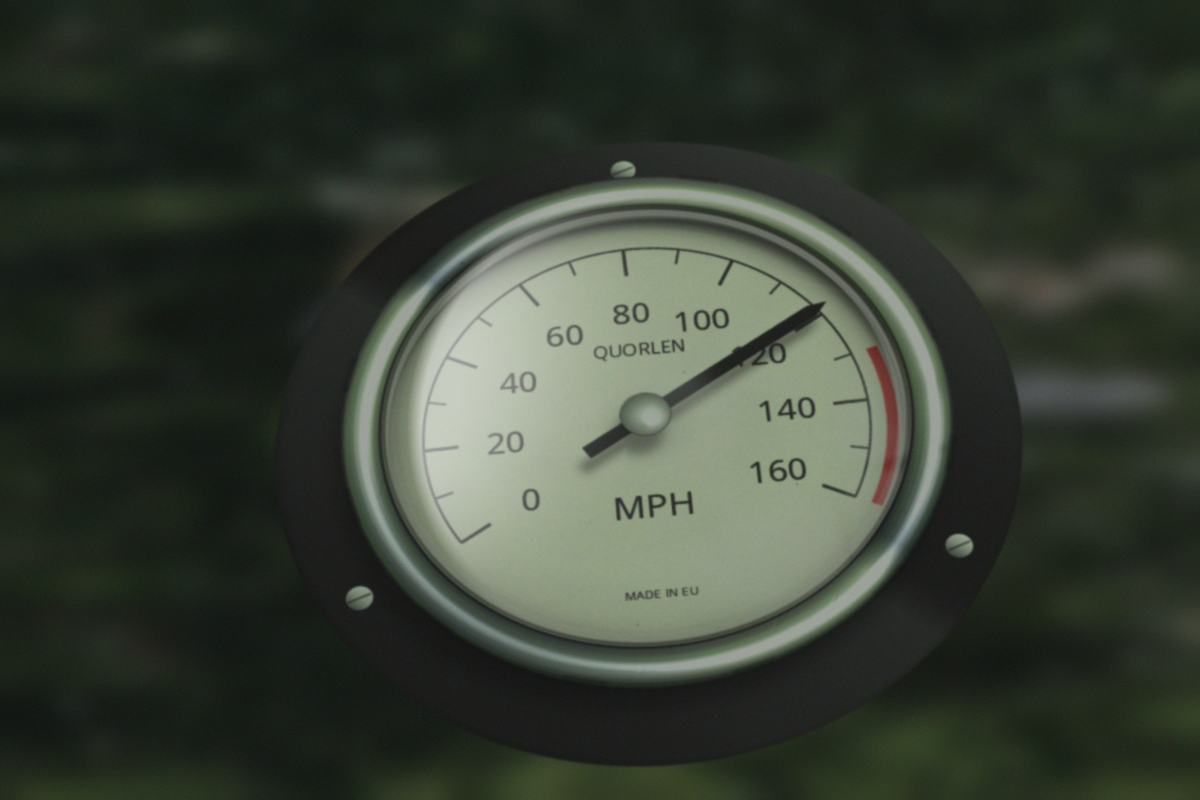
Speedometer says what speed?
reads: 120 mph
